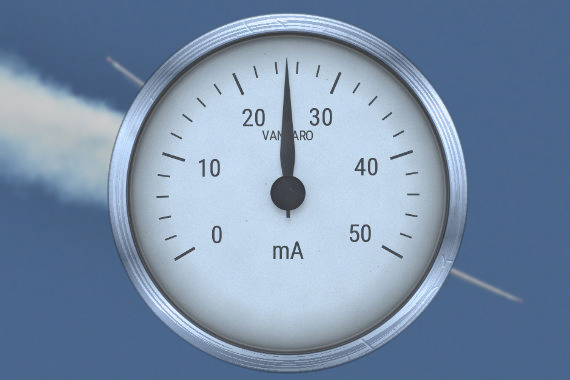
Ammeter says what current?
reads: 25 mA
